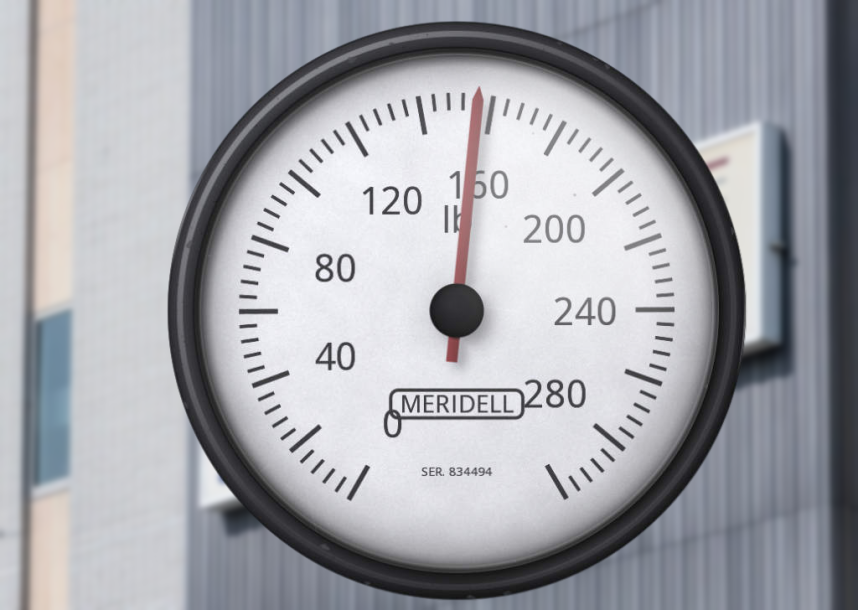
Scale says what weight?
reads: 156 lb
